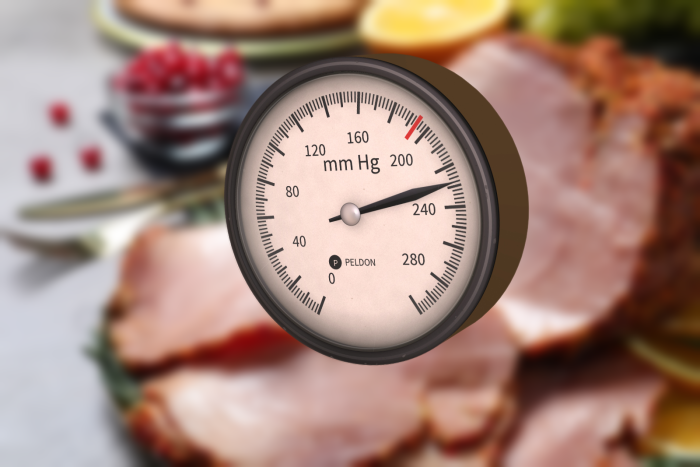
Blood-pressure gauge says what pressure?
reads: 228 mmHg
